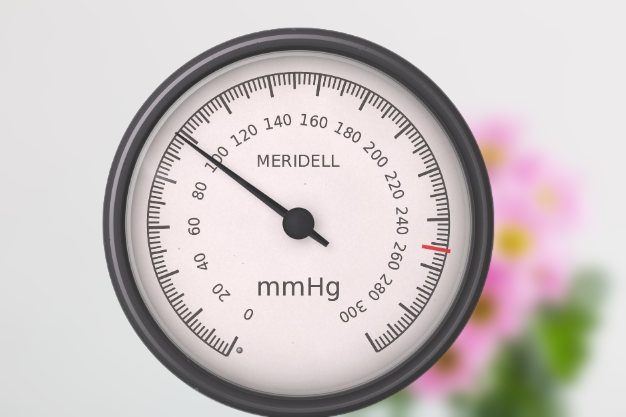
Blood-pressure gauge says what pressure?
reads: 98 mmHg
